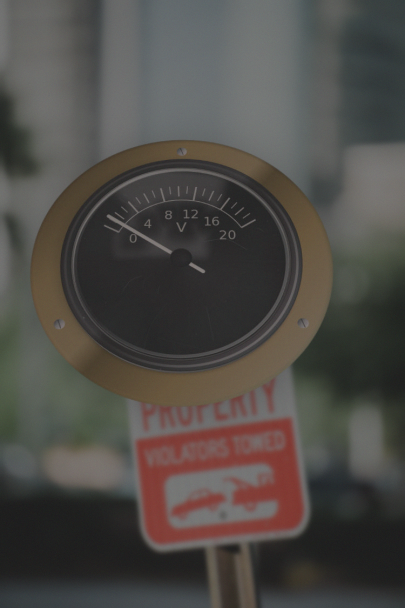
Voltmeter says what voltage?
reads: 1 V
